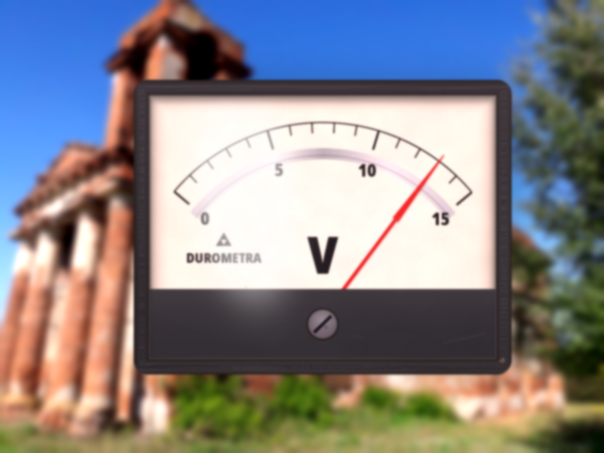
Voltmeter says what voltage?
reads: 13 V
